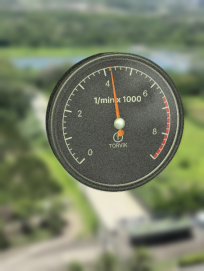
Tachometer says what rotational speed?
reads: 4200 rpm
